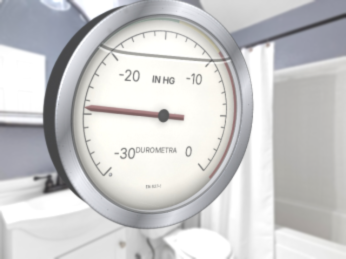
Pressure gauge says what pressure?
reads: -24.5 inHg
